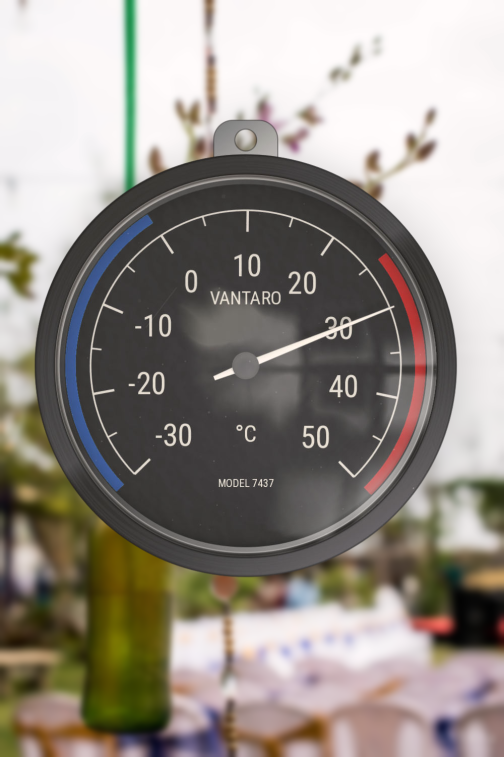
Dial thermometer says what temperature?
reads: 30 °C
